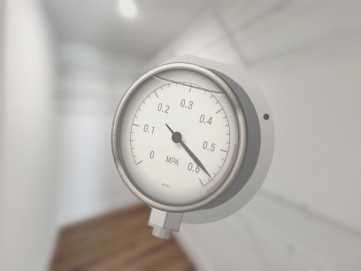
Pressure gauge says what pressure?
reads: 0.57 MPa
